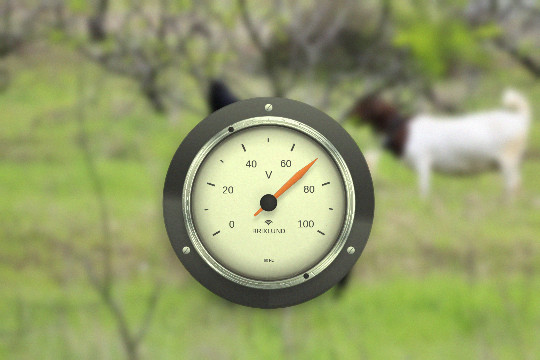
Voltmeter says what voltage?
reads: 70 V
